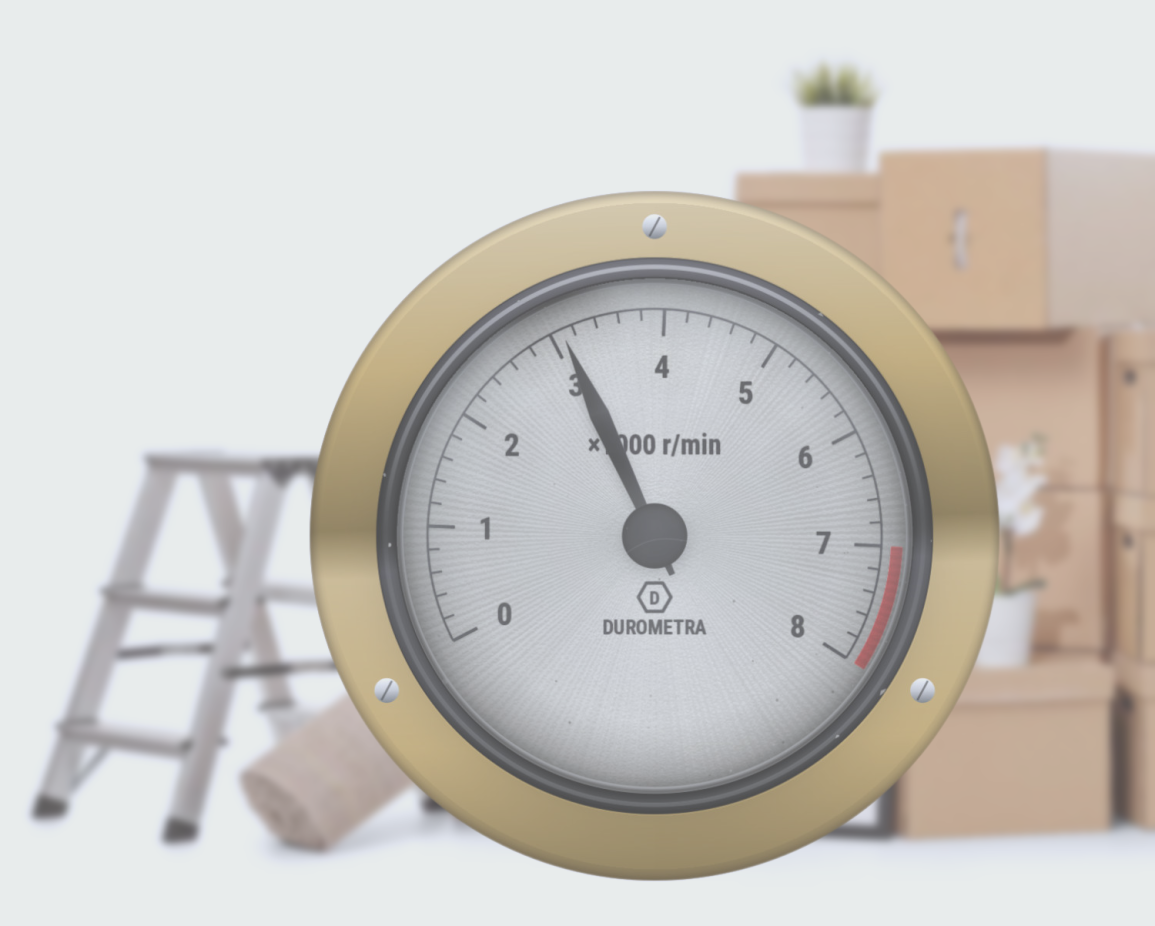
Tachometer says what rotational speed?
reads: 3100 rpm
